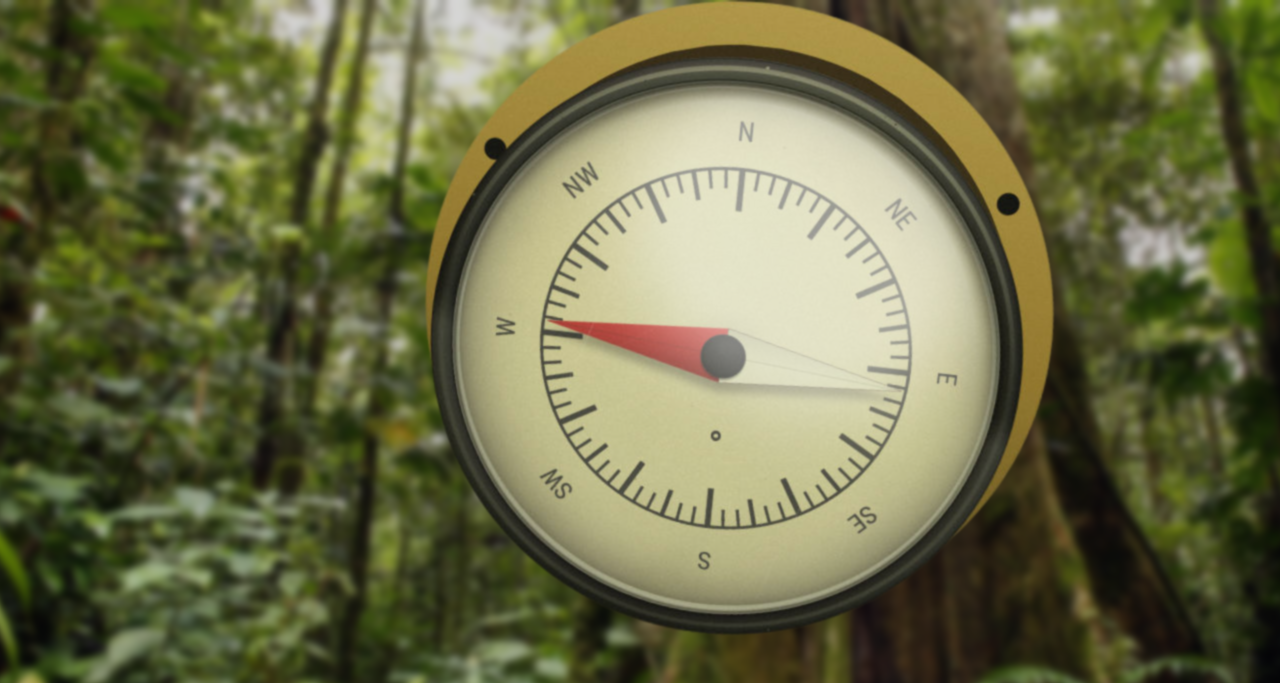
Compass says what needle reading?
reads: 275 °
